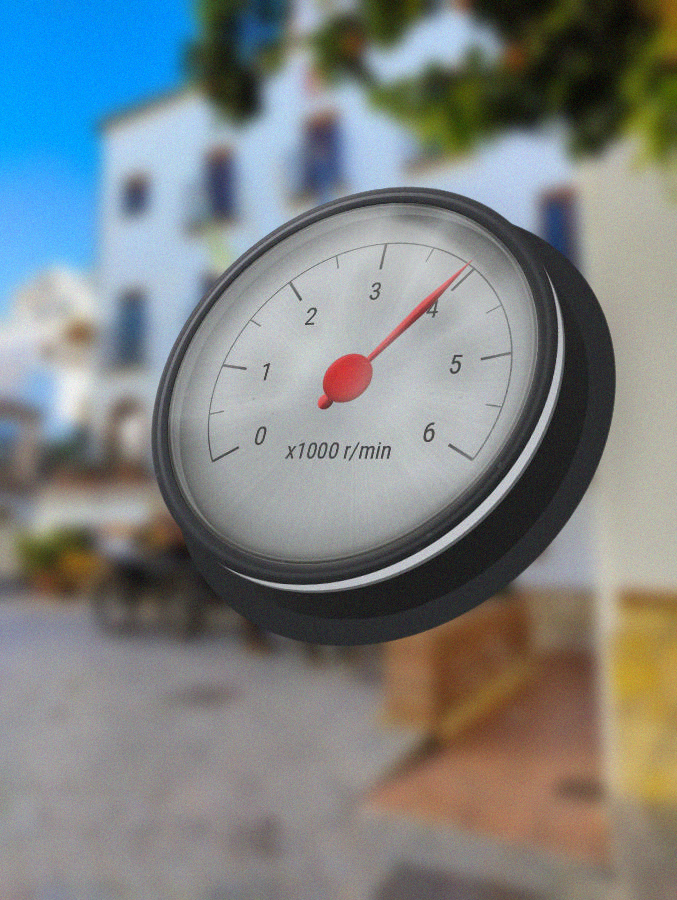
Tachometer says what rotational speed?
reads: 4000 rpm
